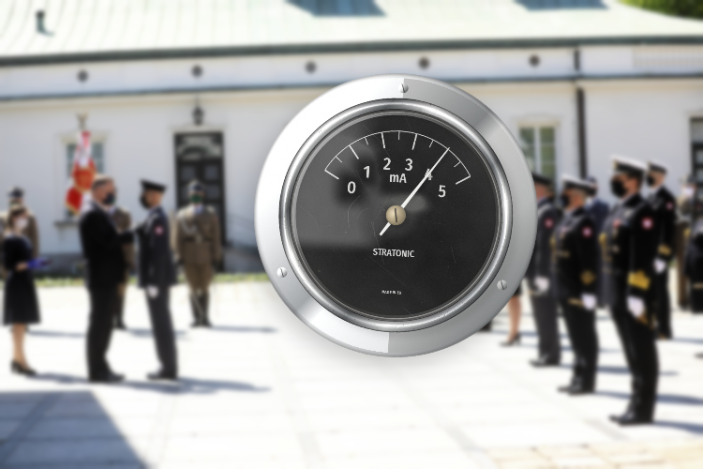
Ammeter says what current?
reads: 4 mA
